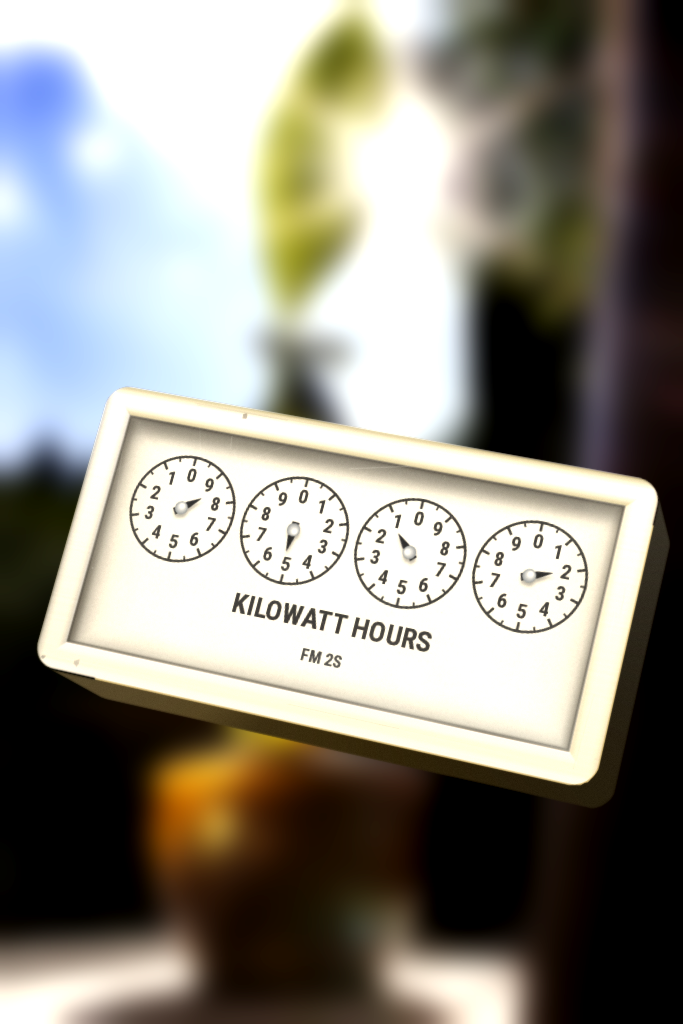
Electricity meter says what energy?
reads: 8512 kWh
